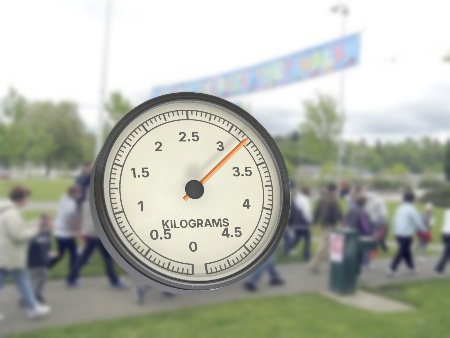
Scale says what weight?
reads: 3.2 kg
